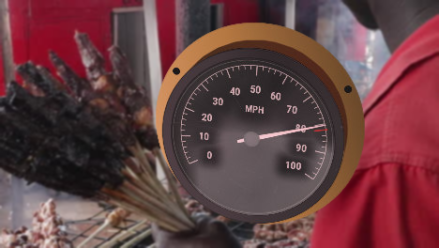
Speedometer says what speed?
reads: 80 mph
